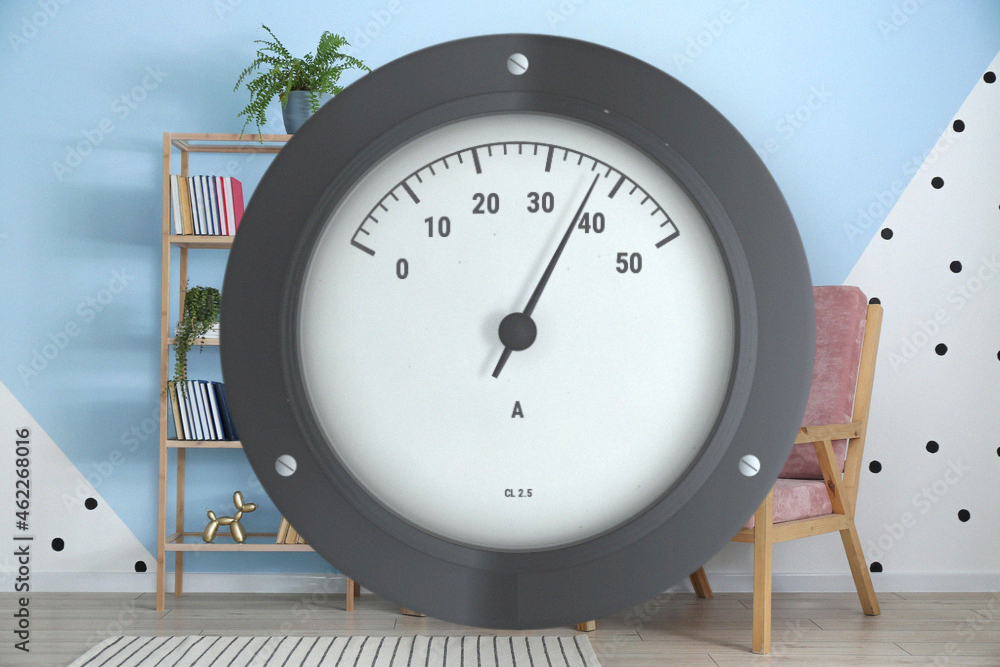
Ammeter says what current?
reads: 37 A
